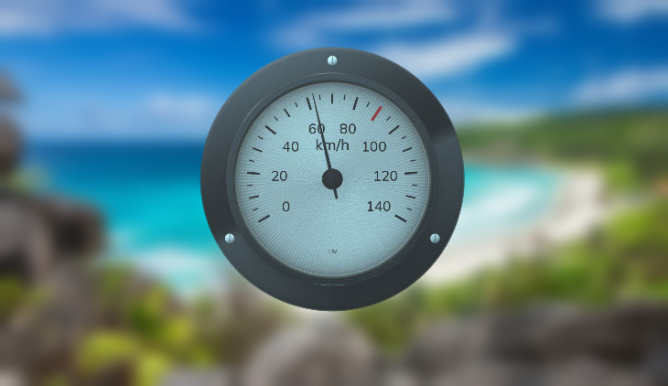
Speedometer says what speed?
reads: 62.5 km/h
